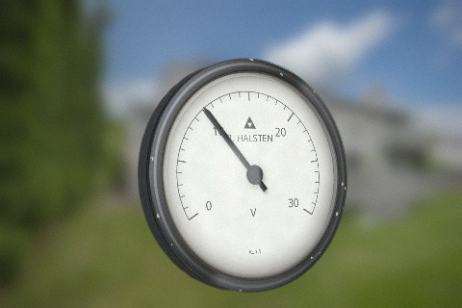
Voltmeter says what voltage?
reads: 10 V
